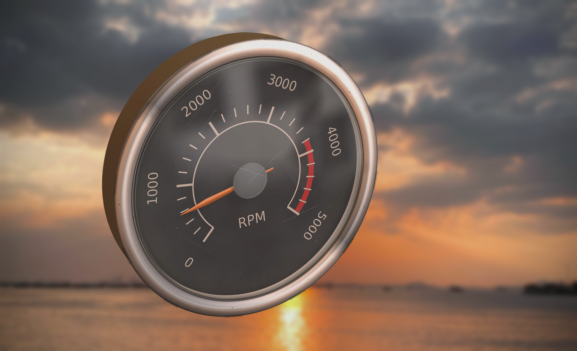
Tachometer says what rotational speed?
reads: 600 rpm
